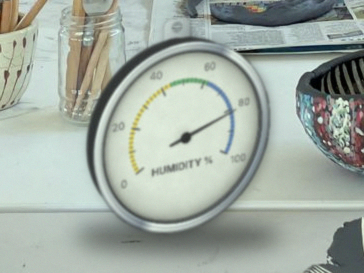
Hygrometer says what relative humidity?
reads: 80 %
